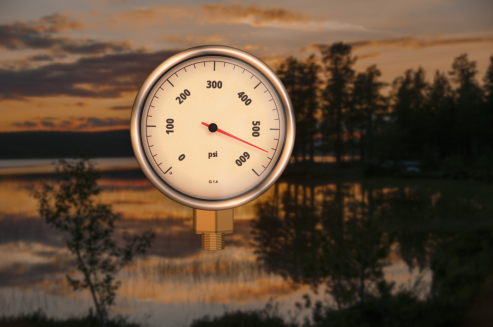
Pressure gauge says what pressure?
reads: 550 psi
